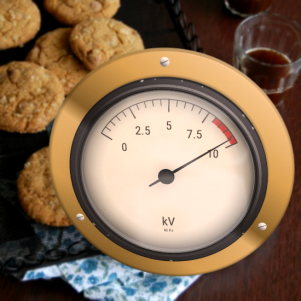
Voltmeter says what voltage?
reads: 9.5 kV
